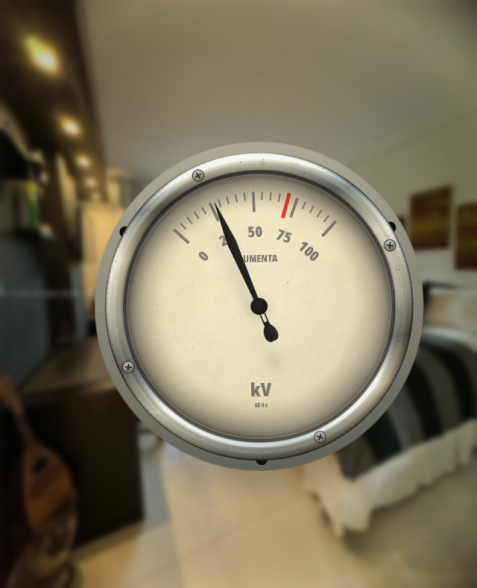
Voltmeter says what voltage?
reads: 27.5 kV
